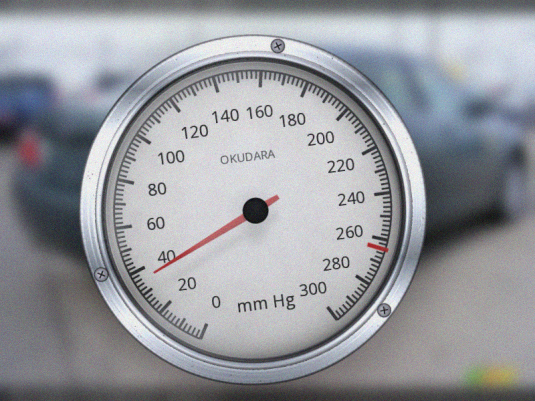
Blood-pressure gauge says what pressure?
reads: 36 mmHg
